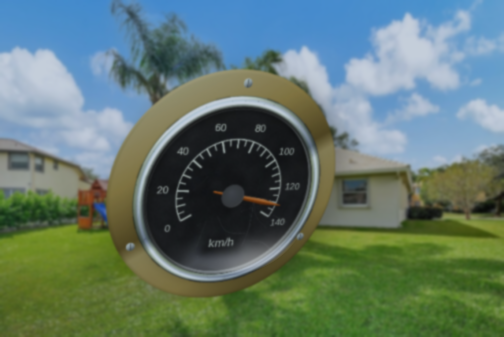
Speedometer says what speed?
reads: 130 km/h
